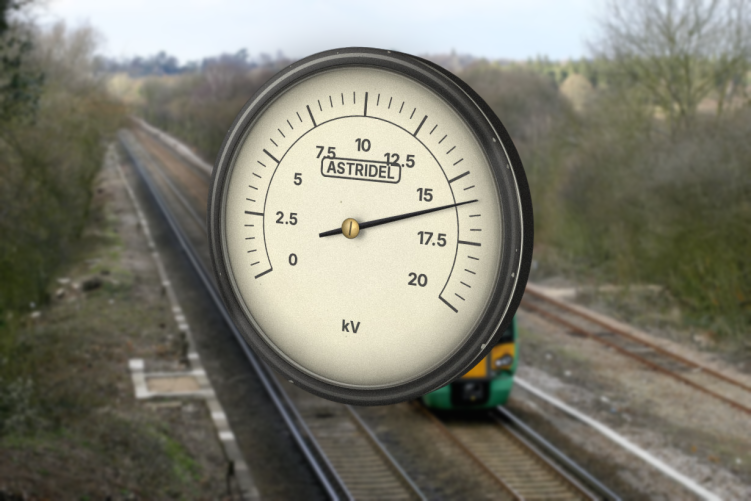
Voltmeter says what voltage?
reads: 16 kV
